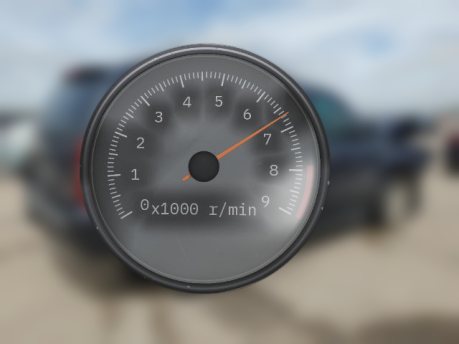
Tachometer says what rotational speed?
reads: 6700 rpm
